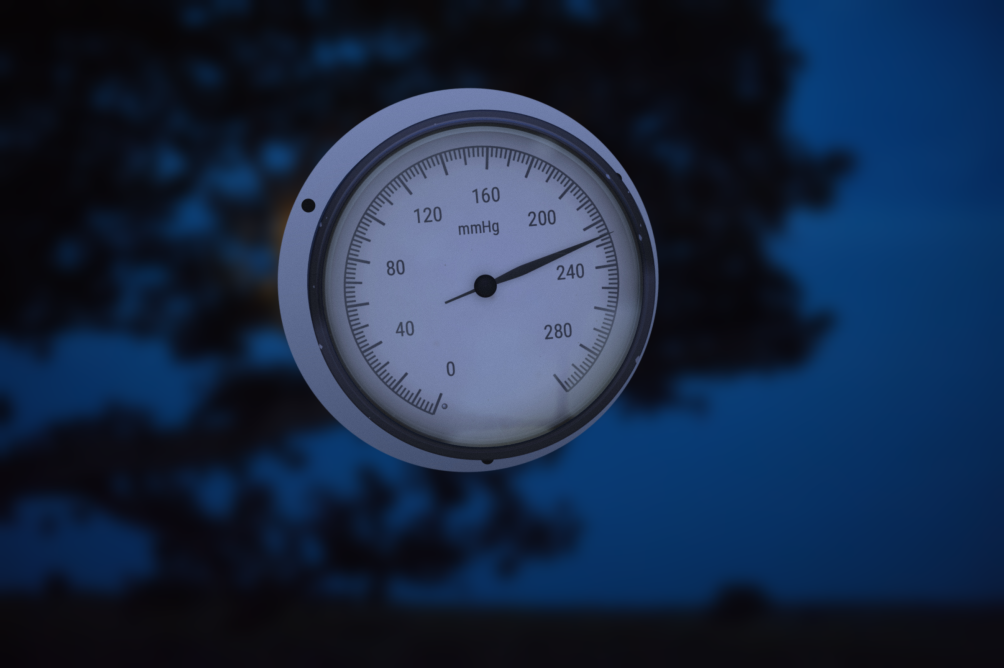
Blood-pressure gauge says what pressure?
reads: 226 mmHg
